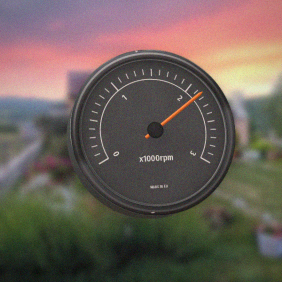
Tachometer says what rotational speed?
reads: 2150 rpm
